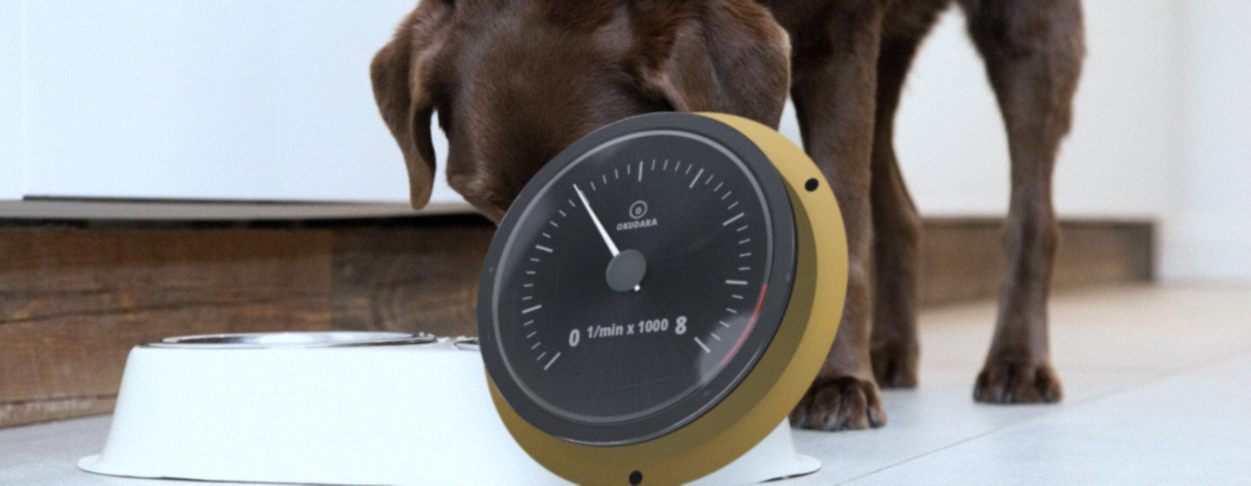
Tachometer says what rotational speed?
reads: 3000 rpm
